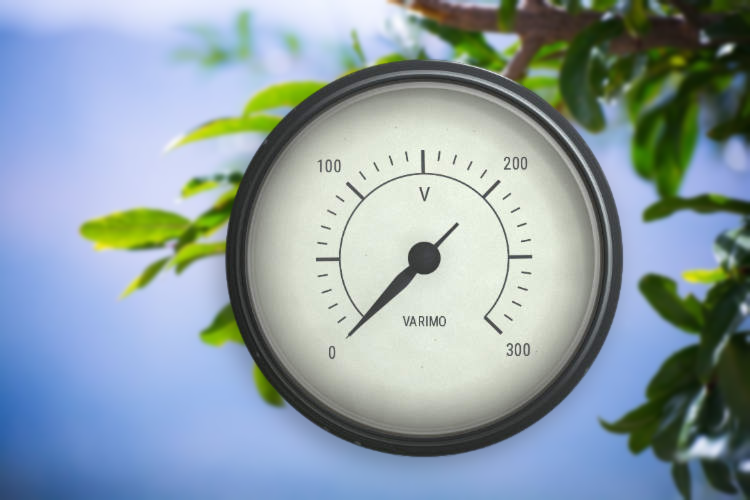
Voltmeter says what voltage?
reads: 0 V
